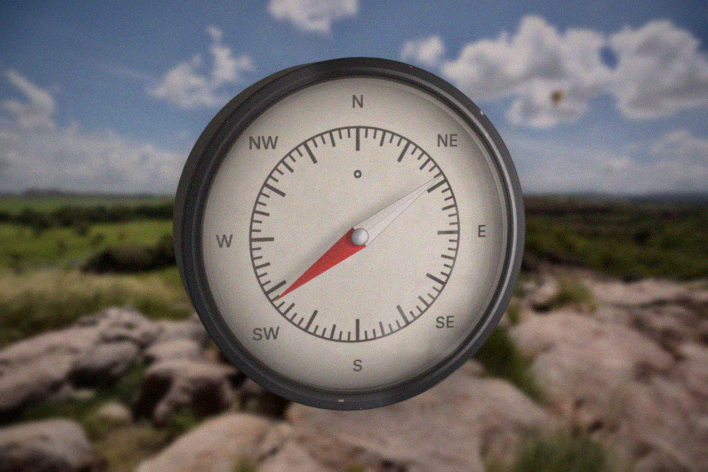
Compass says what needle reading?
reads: 235 °
